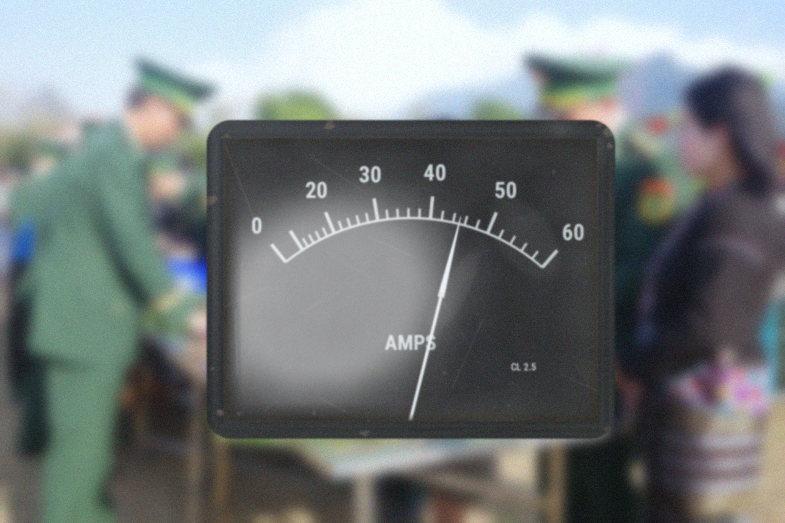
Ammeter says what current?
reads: 45 A
